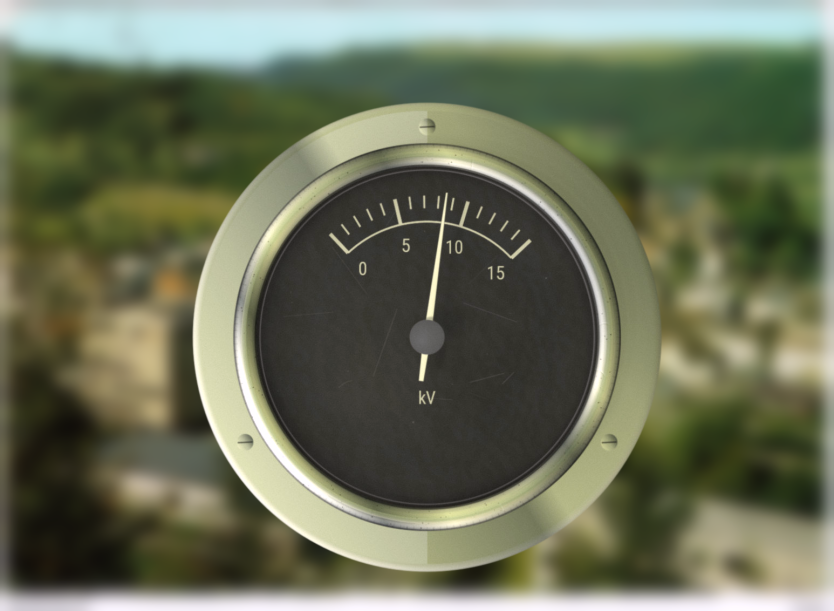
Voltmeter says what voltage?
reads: 8.5 kV
